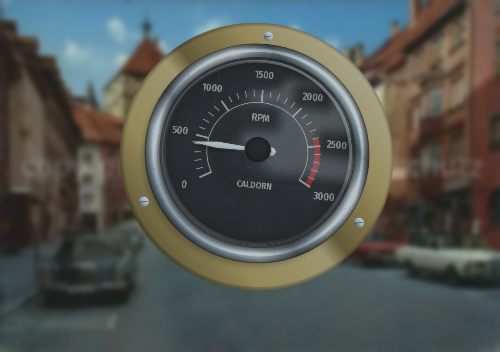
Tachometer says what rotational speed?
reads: 400 rpm
